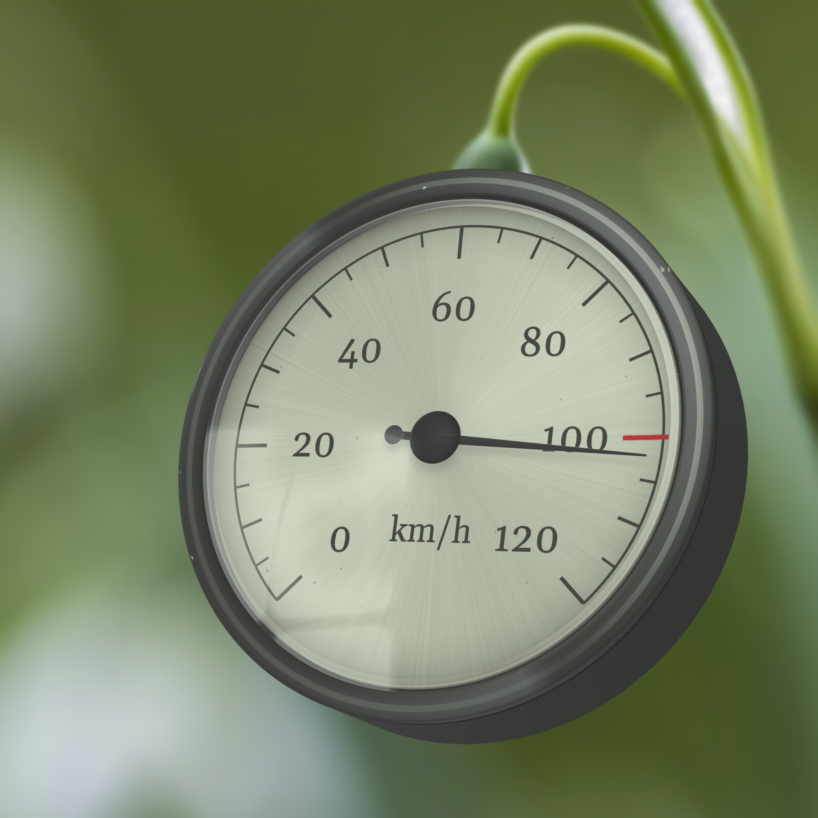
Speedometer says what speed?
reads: 102.5 km/h
